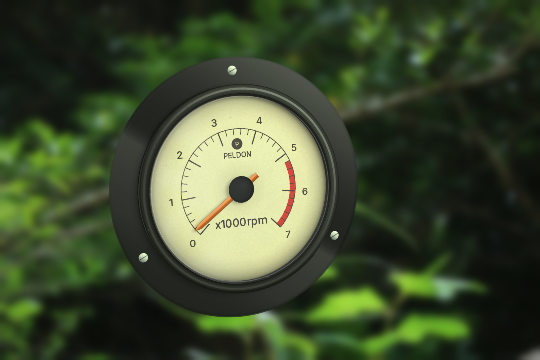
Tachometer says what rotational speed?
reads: 200 rpm
